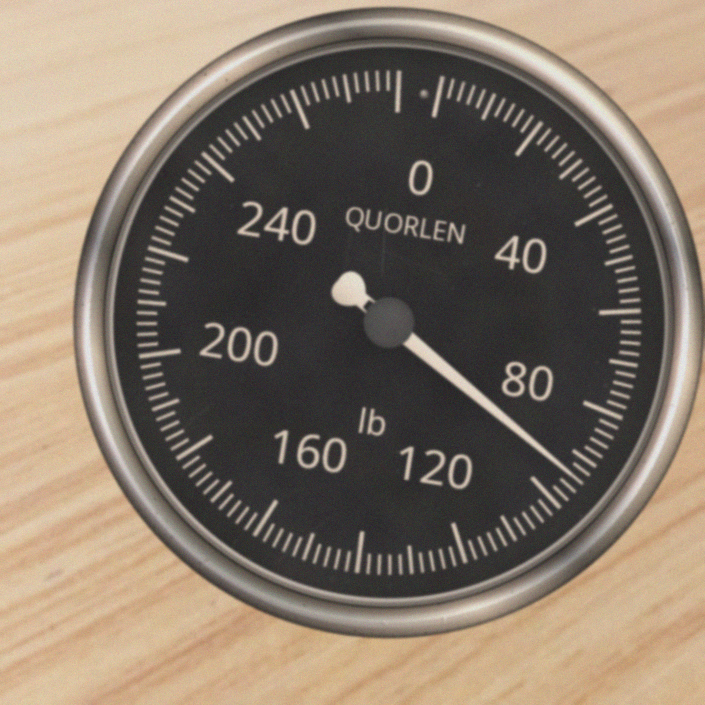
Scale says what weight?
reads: 94 lb
